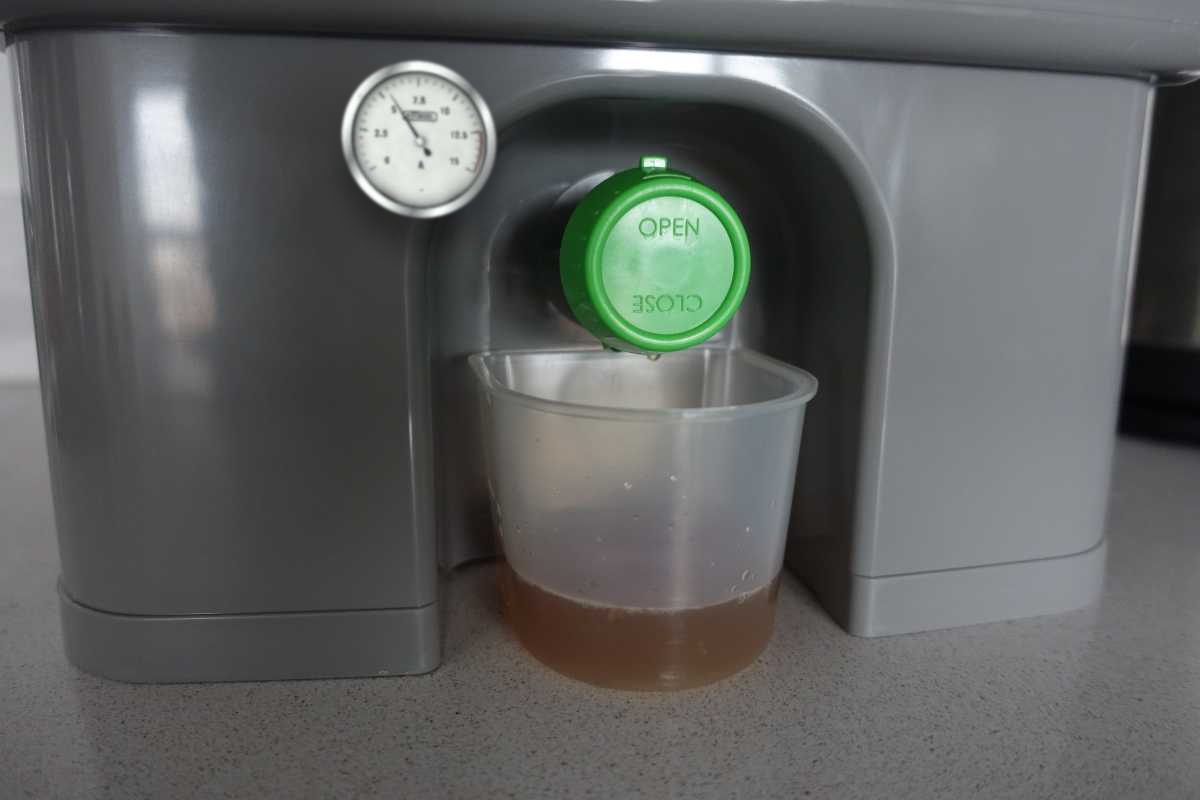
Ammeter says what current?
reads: 5.5 A
